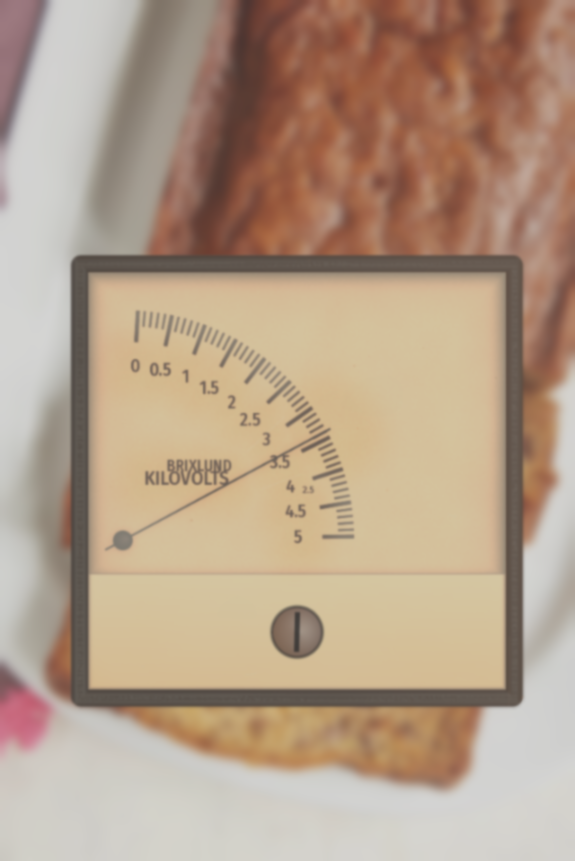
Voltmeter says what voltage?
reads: 3.4 kV
